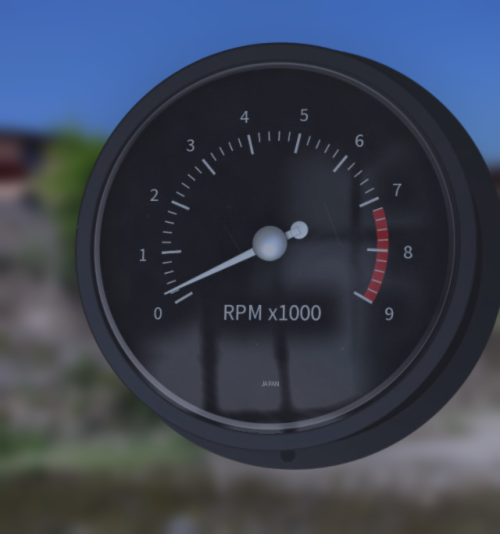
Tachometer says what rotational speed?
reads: 200 rpm
